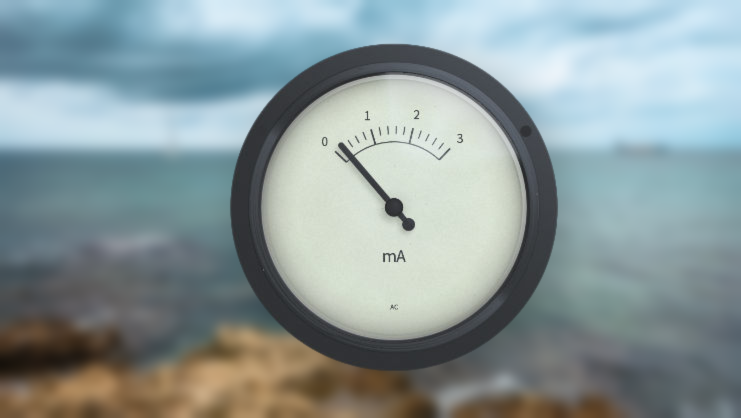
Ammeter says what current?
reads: 0.2 mA
